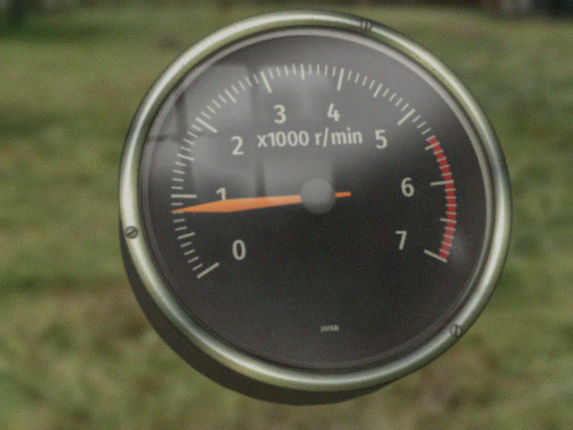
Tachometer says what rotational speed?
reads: 800 rpm
